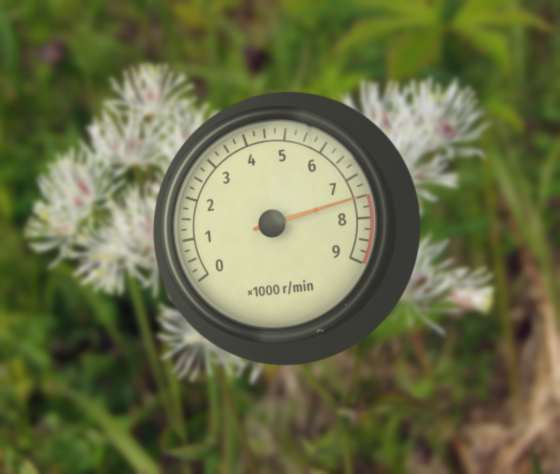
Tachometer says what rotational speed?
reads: 7500 rpm
